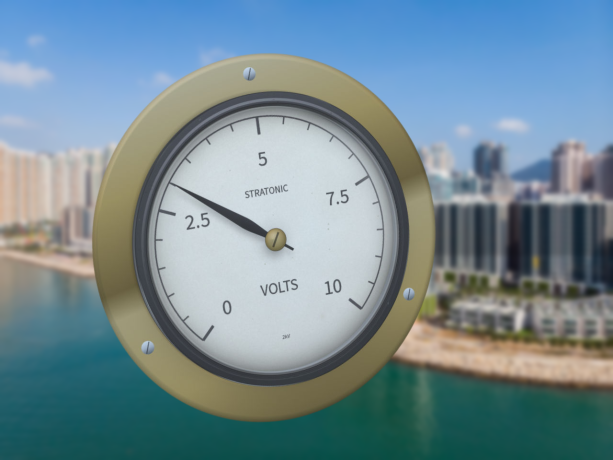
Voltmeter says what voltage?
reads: 3 V
